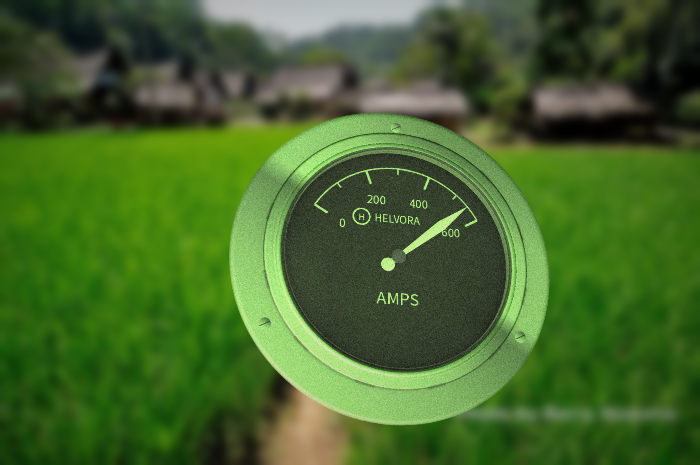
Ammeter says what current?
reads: 550 A
